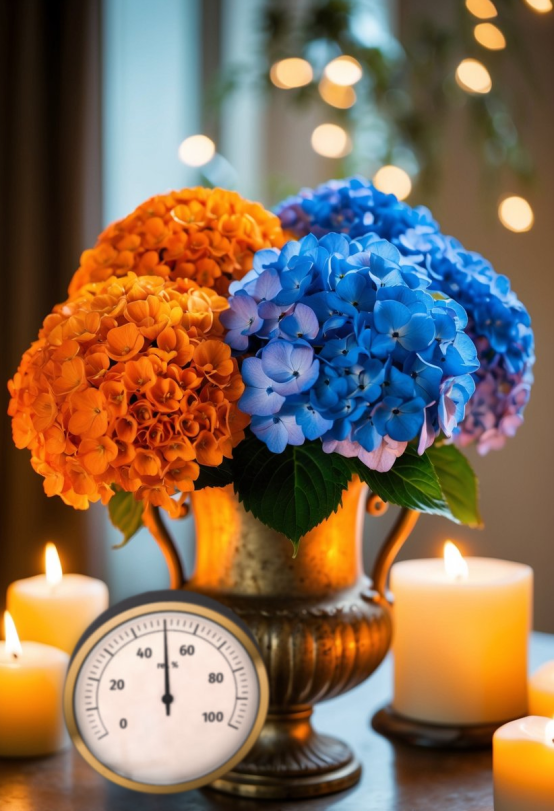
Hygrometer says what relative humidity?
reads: 50 %
